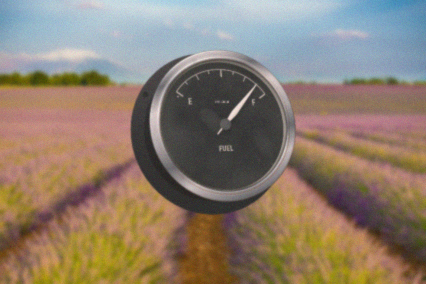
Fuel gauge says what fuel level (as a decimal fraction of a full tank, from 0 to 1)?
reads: 0.875
